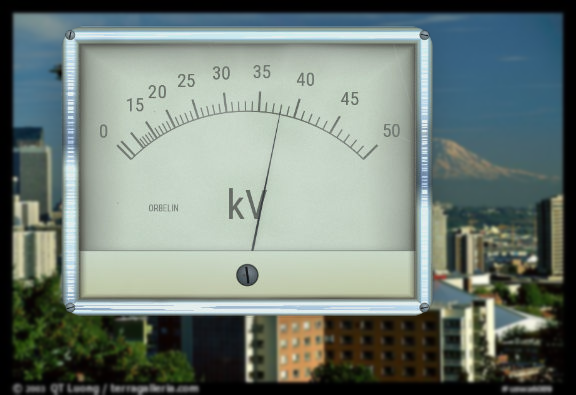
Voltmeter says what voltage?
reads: 38 kV
